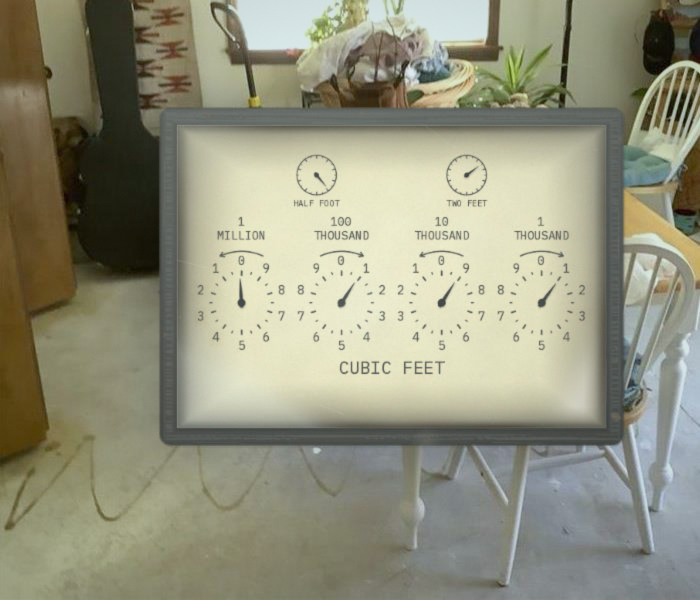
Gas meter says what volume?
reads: 9100 ft³
